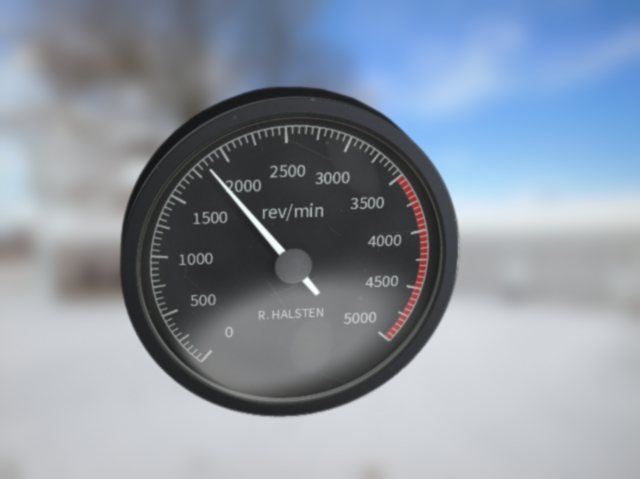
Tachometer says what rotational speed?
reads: 1850 rpm
